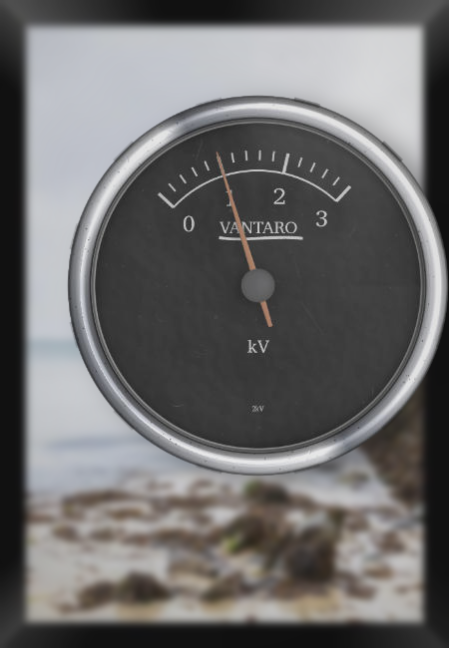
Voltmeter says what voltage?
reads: 1 kV
